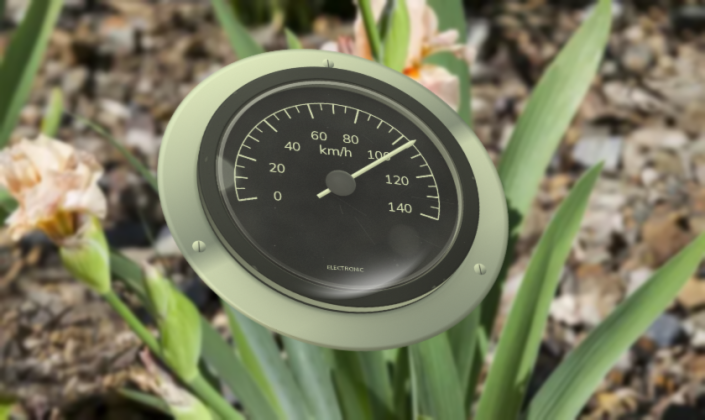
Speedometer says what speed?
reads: 105 km/h
